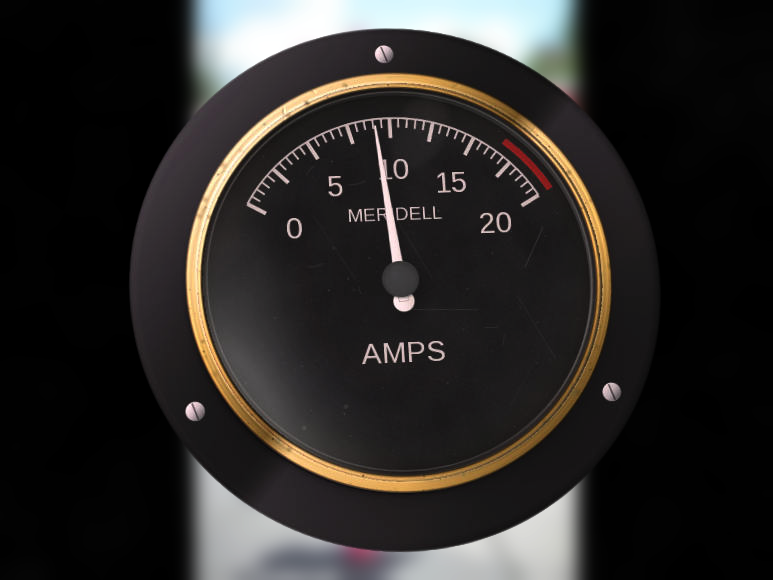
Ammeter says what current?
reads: 9 A
